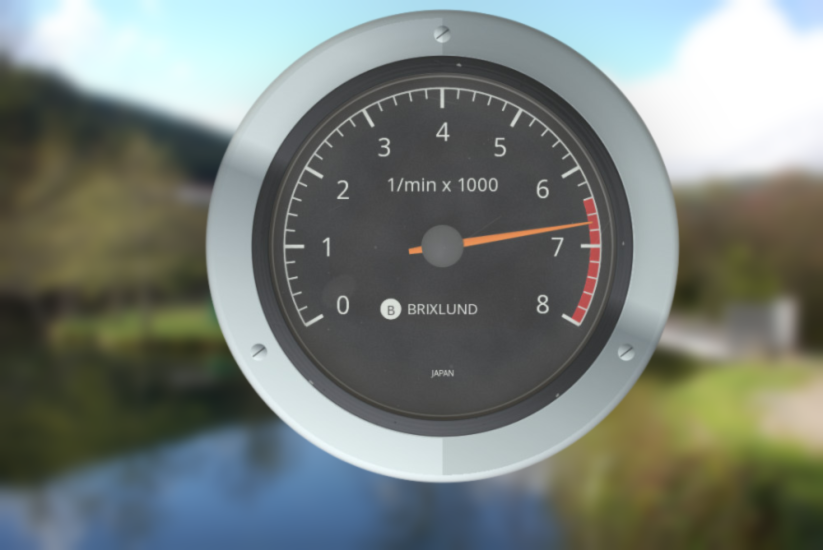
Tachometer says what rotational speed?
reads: 6700 rpm
